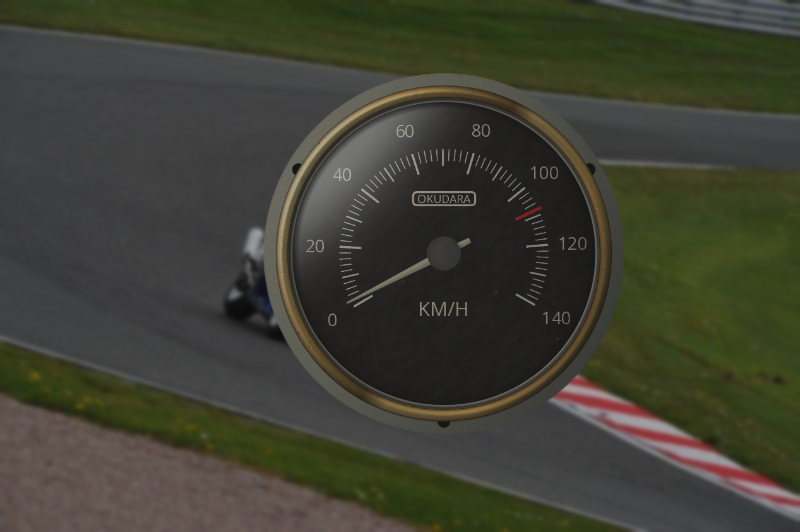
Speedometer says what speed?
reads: 2 km/h
